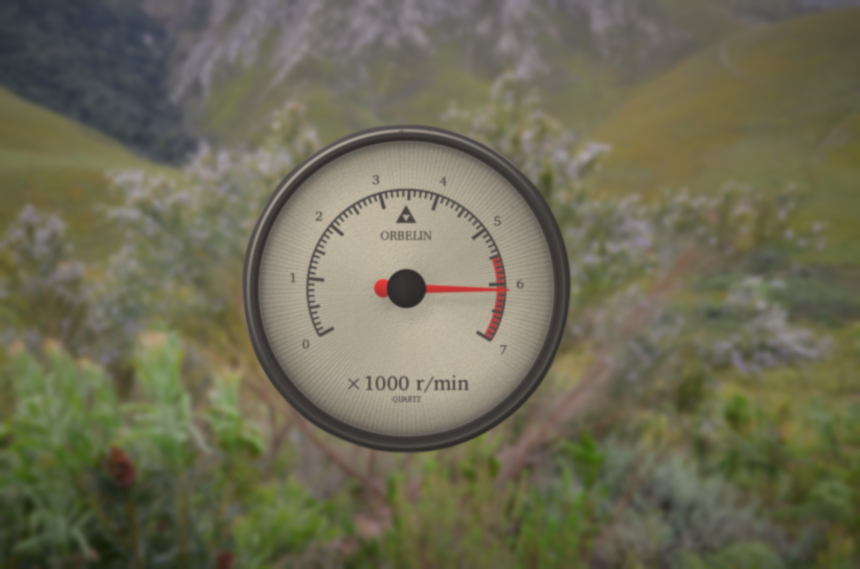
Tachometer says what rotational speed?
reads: 6100 rpm
